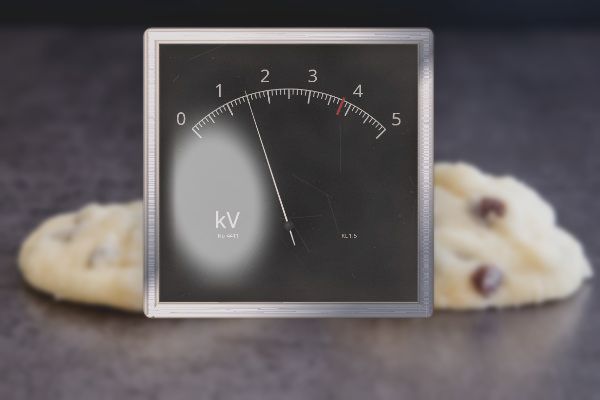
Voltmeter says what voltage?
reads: 1.5 kV
